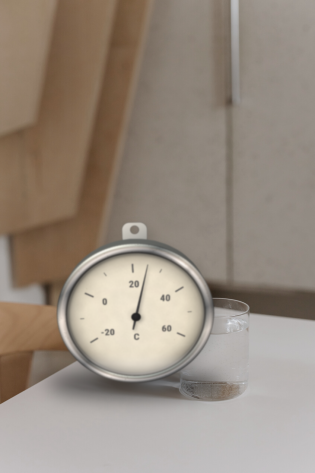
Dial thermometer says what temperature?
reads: 25 °C
